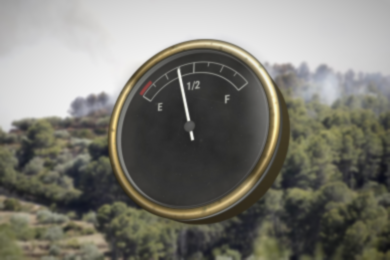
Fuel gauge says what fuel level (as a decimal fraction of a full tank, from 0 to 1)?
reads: 0.375
